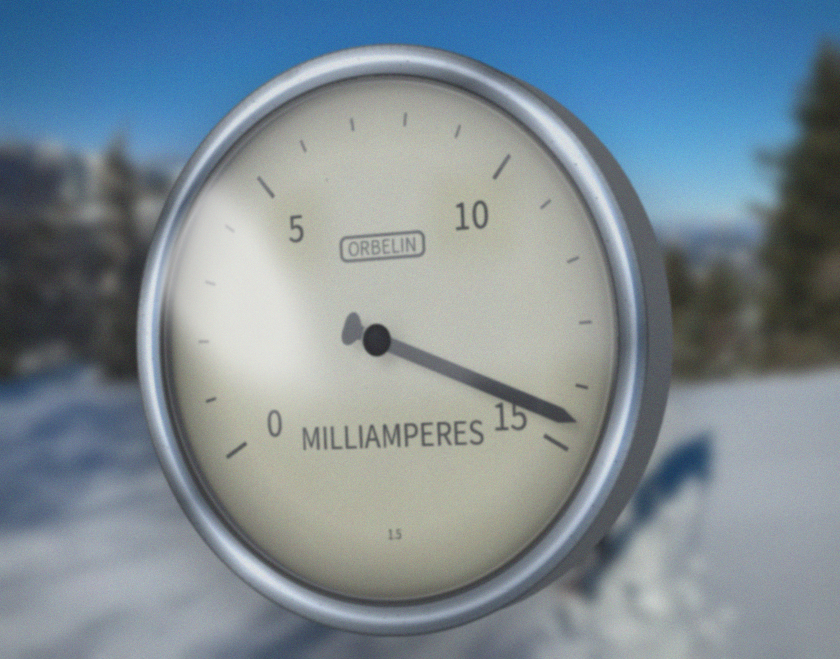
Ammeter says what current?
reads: 14.5 mA
